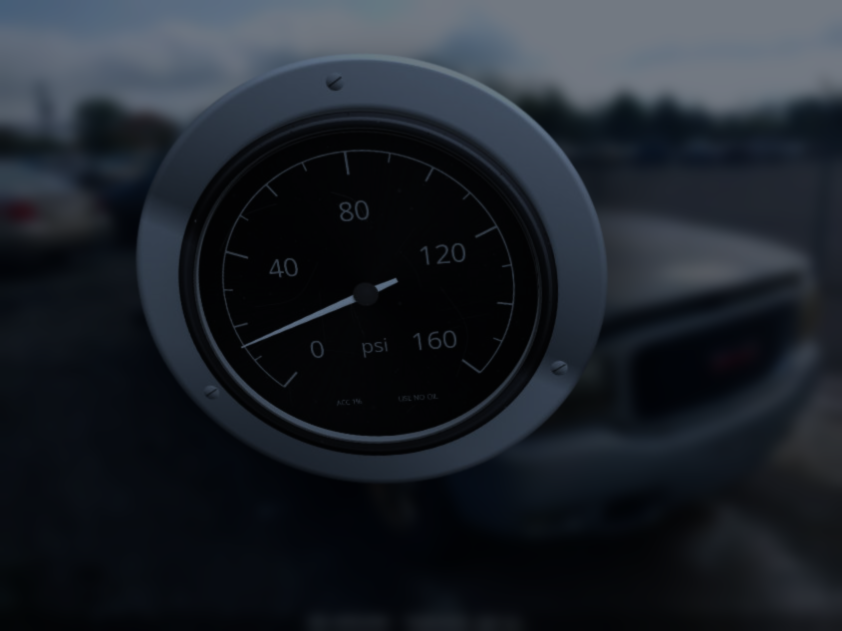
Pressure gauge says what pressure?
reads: 15 psi
